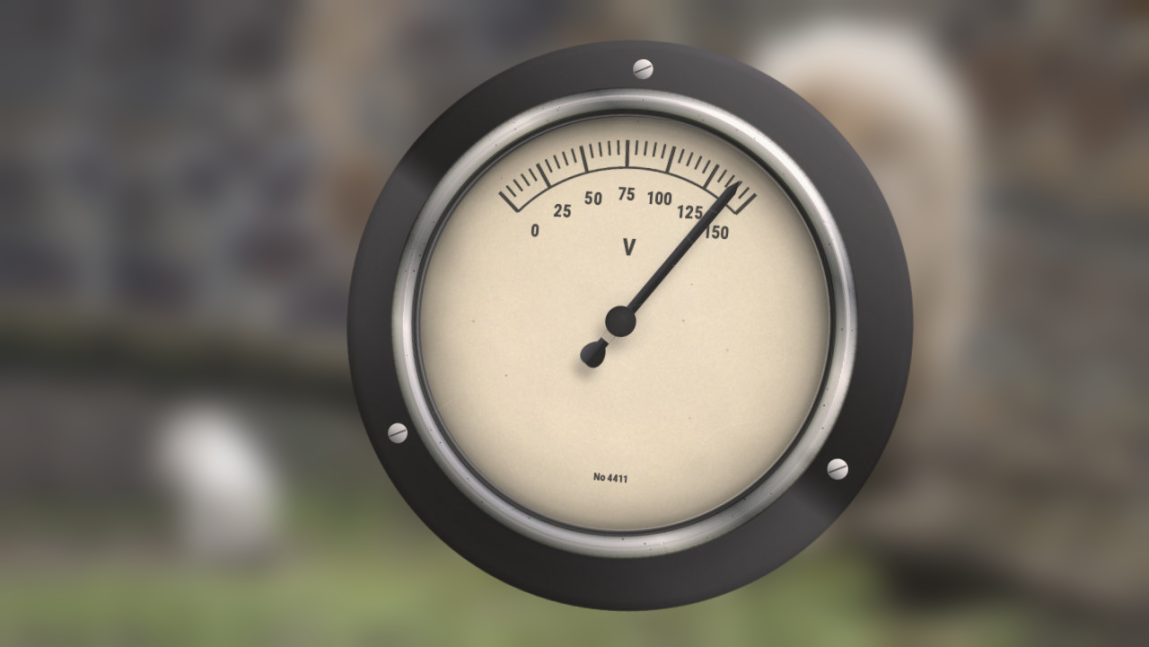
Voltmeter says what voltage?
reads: 140 V
